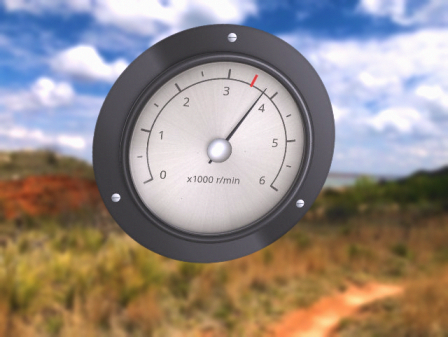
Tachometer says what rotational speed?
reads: 3750 rpm
